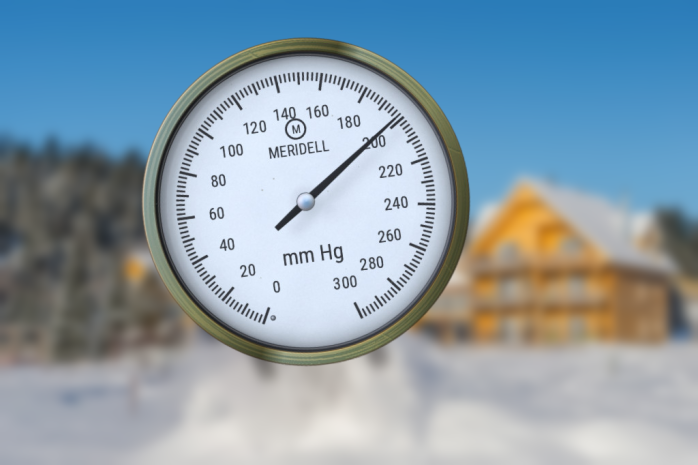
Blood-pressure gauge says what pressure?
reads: 198 mmHg
